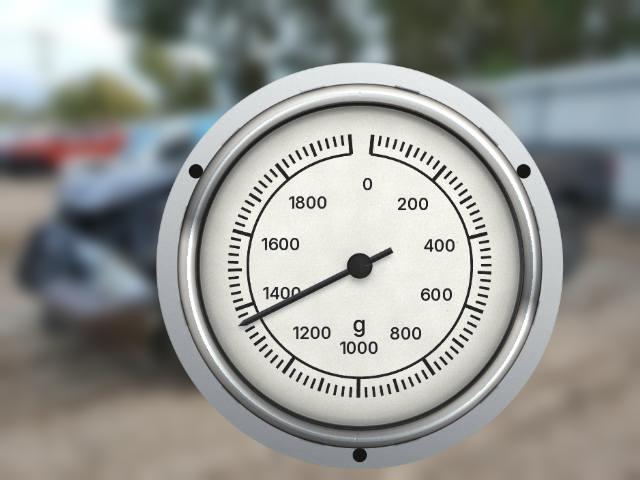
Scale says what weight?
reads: 1360 g
